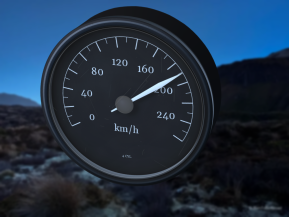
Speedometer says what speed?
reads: 190 km/h
